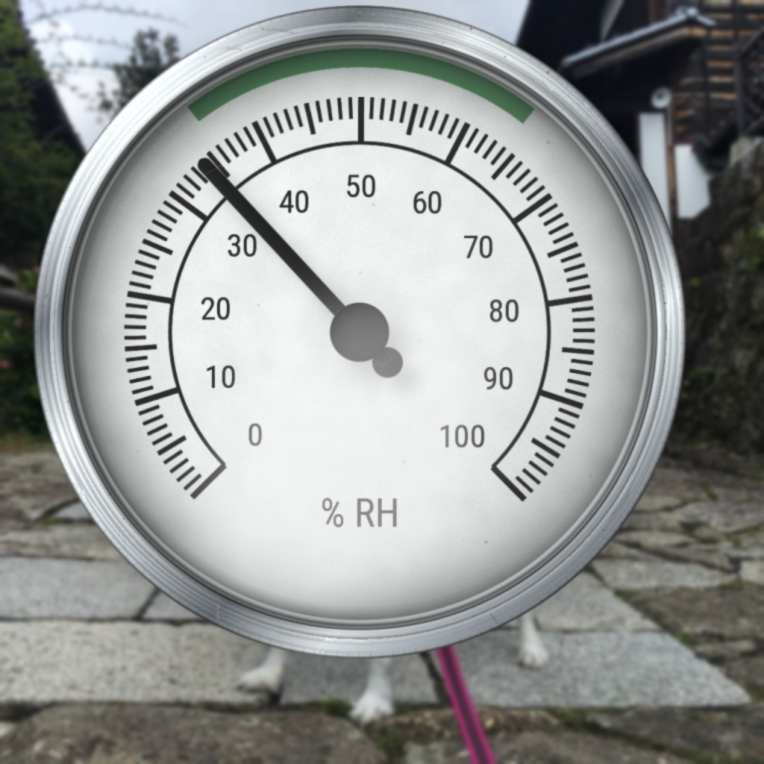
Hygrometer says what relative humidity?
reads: 34 %
